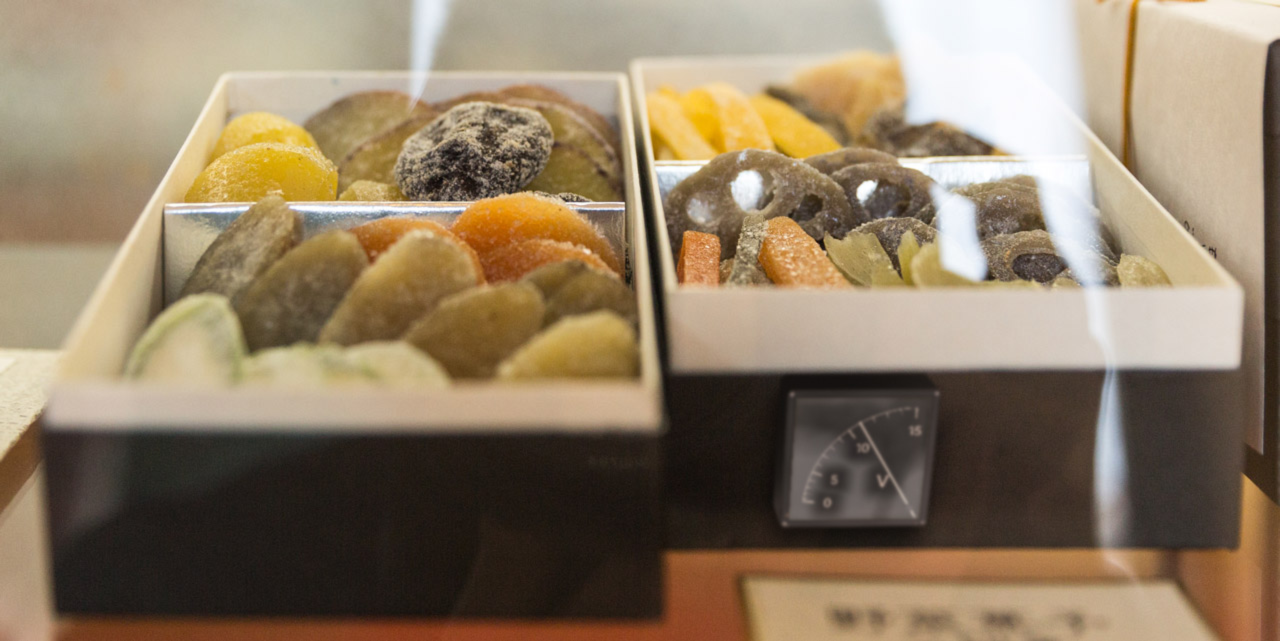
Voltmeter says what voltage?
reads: 11 V
